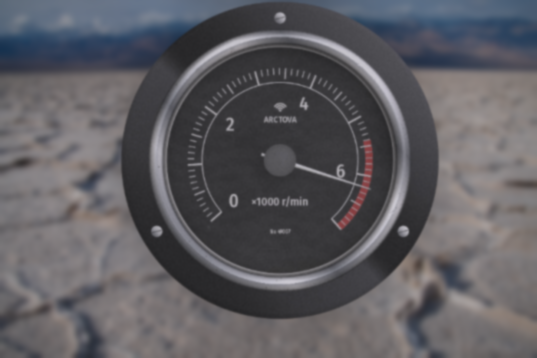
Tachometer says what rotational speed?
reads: 6200 rpm
